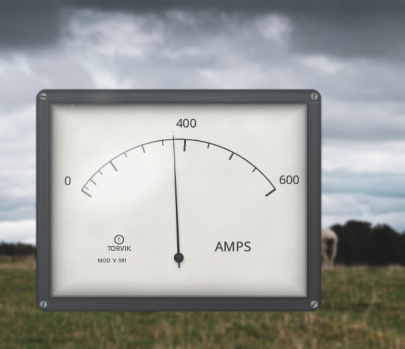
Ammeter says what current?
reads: 375 A
